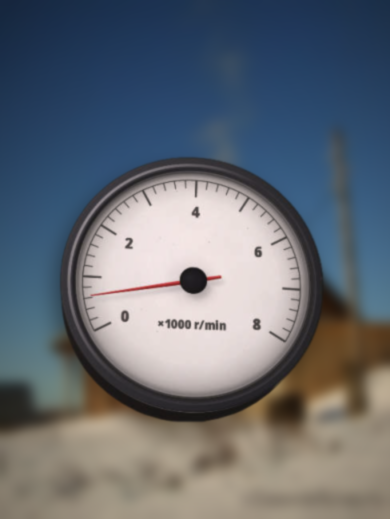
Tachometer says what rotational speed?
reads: 600 rpm
